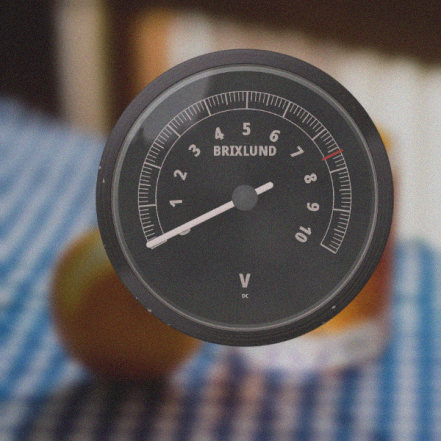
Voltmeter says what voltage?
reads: 0.1 V
